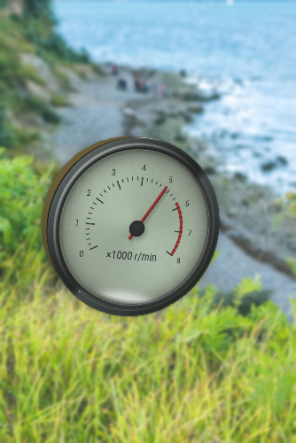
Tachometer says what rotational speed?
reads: 5000 rpm
